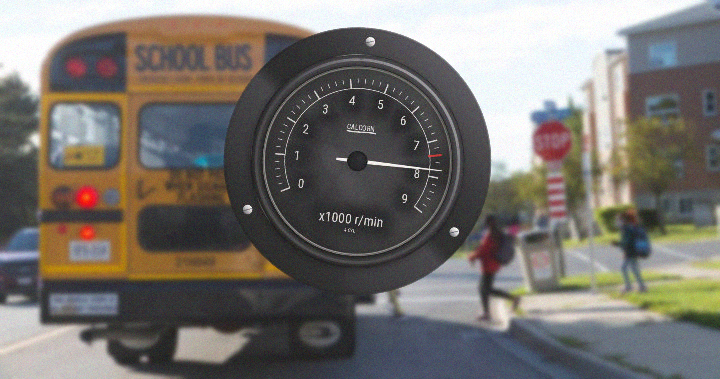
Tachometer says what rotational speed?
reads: 7800 rpm
